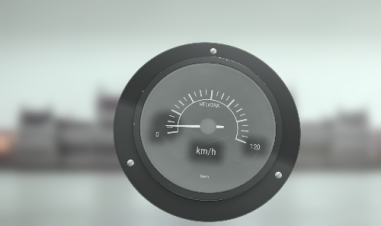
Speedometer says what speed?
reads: 5 km/h
